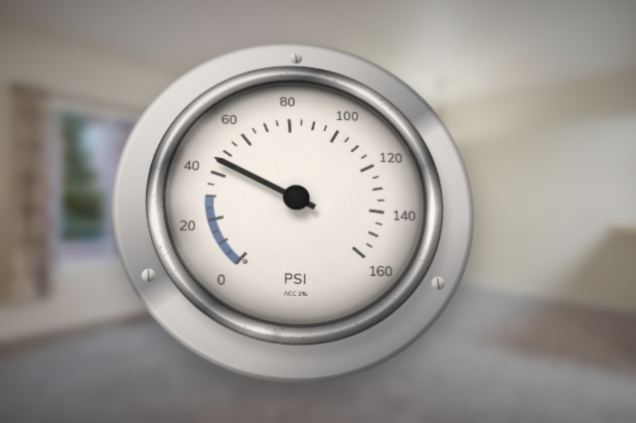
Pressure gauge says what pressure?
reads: 45 psi
